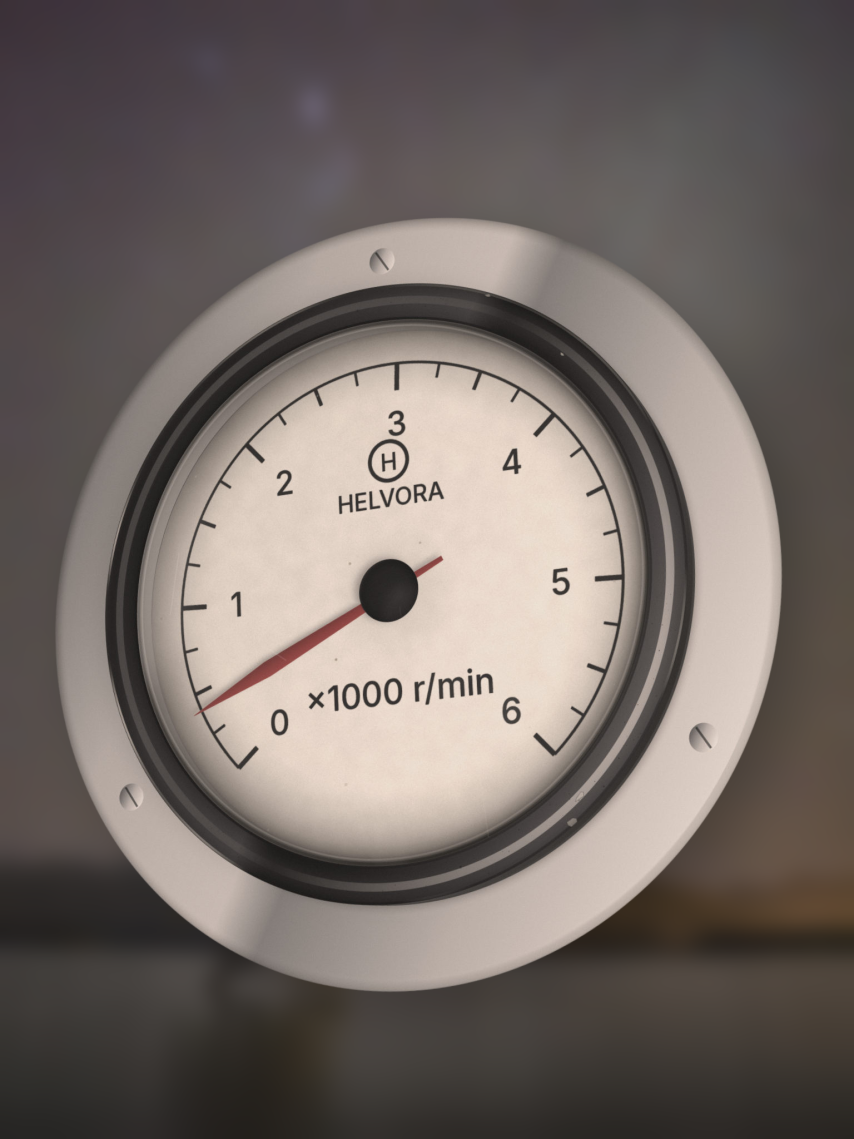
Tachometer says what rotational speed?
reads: 375 rpm
